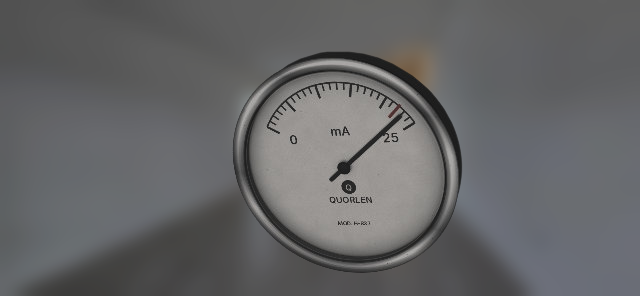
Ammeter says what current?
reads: 23 mA
